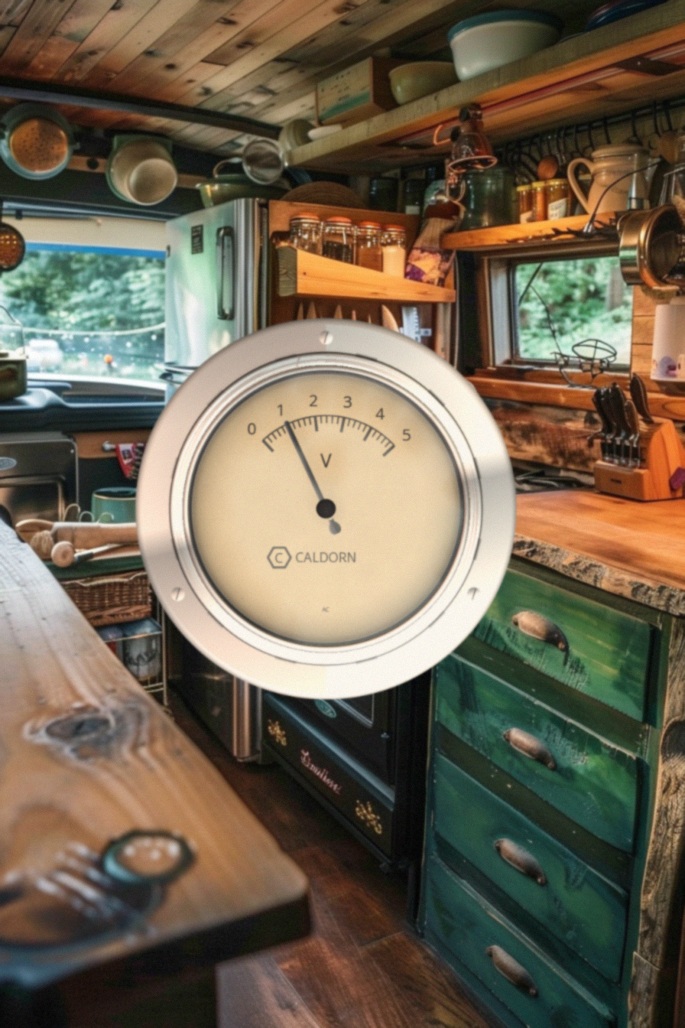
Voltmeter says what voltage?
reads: 1 V
